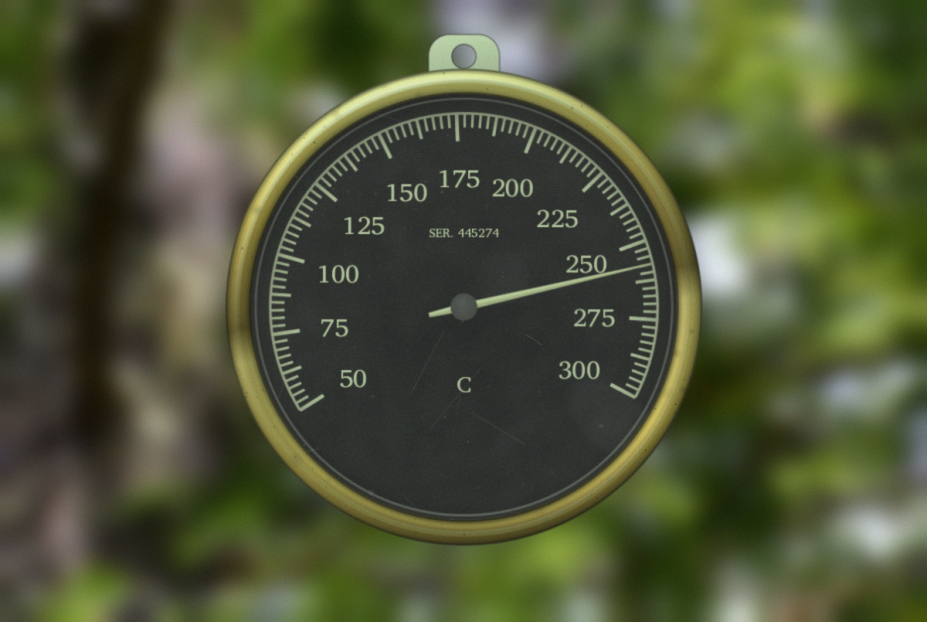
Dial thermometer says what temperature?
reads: 257.5 °C
